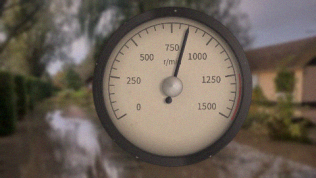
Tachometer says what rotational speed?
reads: 850 rpm
